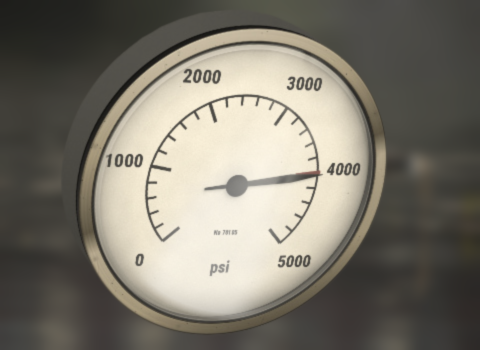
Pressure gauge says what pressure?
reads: 4000 psi
